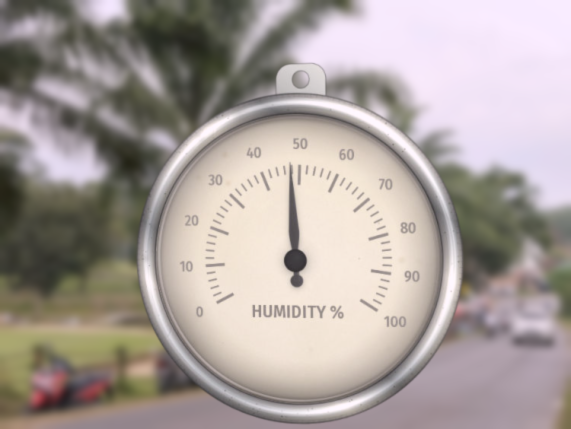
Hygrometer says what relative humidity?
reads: 48 %
